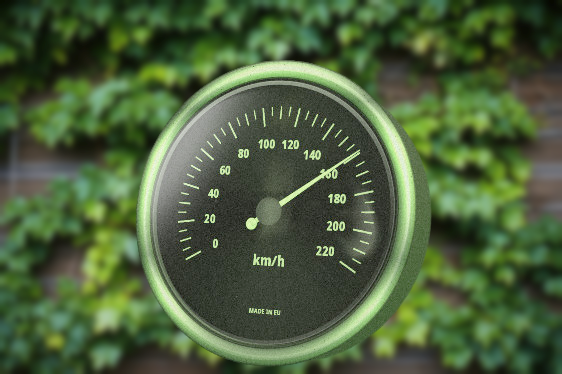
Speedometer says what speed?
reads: 160 km/h
